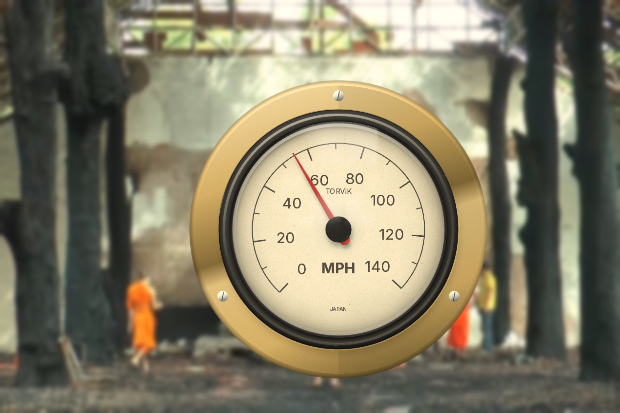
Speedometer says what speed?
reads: 55 mph
